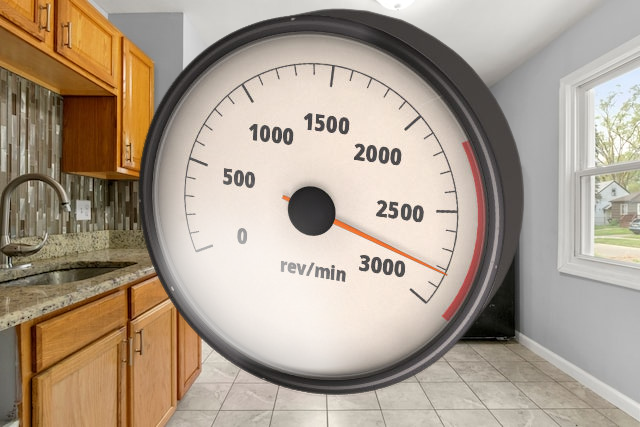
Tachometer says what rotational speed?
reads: 2800 rpm
